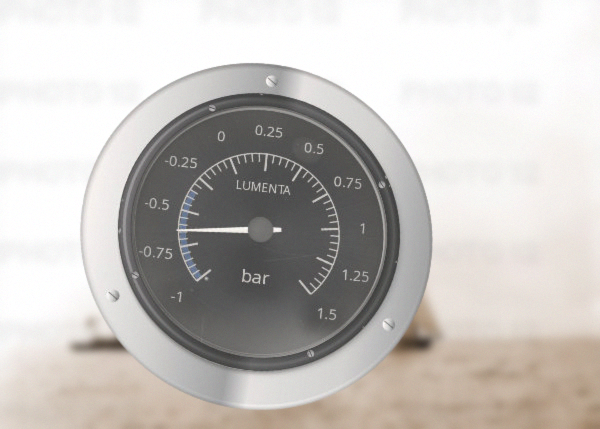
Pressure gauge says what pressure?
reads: -0.65 bar
